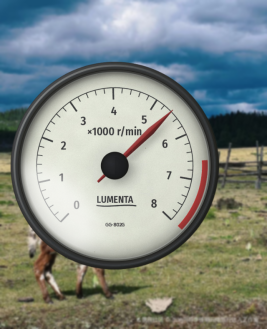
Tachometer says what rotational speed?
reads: 5400 rpm
